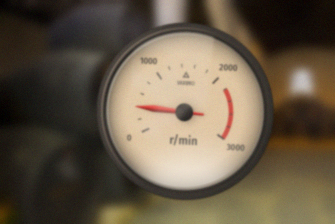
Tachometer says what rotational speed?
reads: 400 rpm
